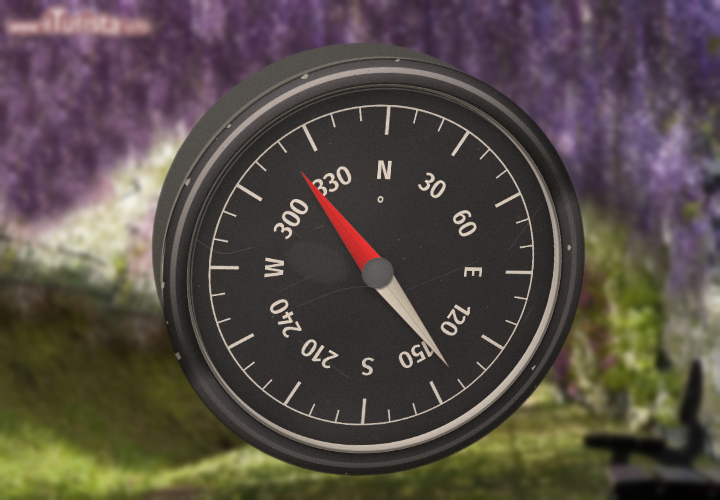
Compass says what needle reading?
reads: 320 °
